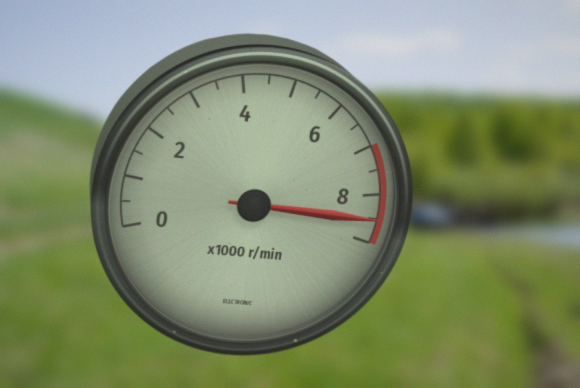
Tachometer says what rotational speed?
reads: 8500 rpm
